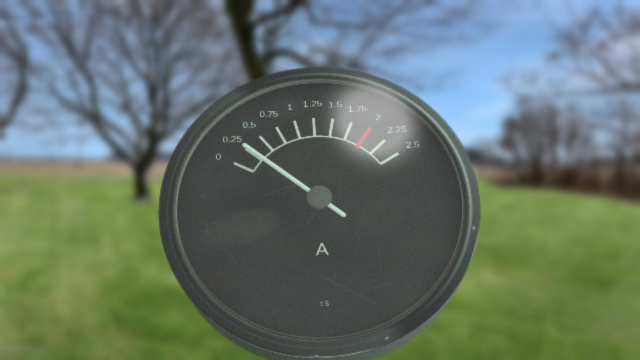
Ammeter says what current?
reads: 0.25 A
